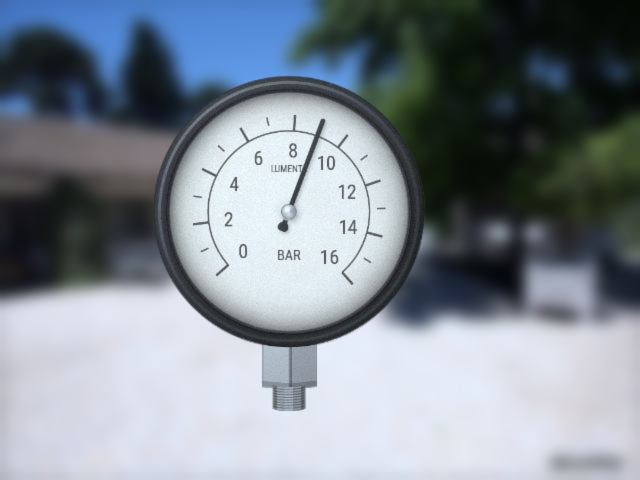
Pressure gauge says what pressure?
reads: 9 bar
